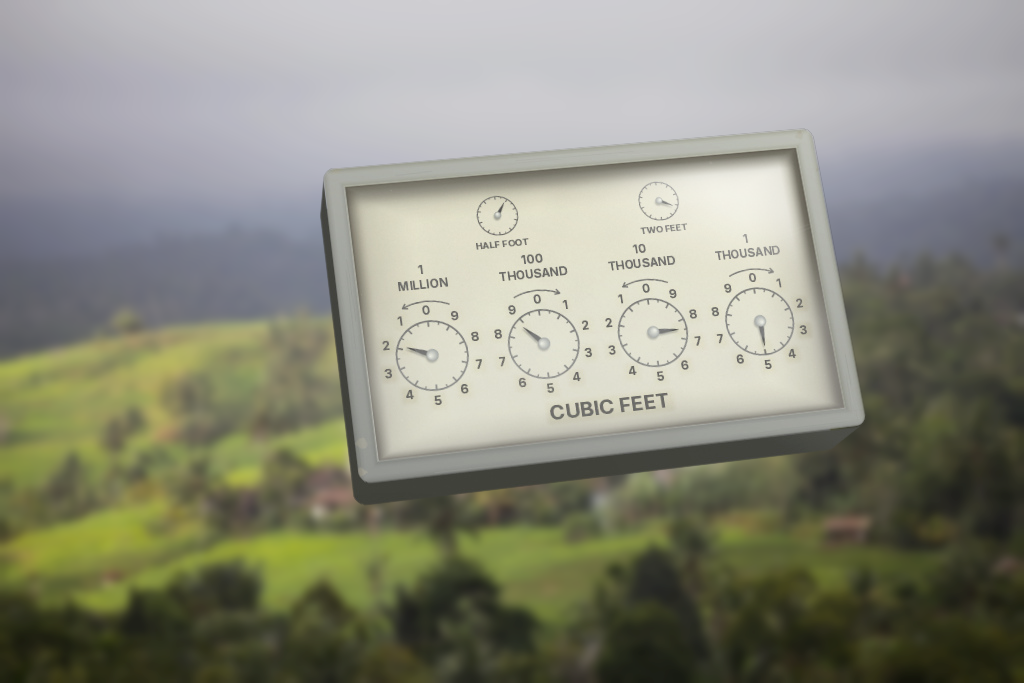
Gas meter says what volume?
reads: 187500 ft³
